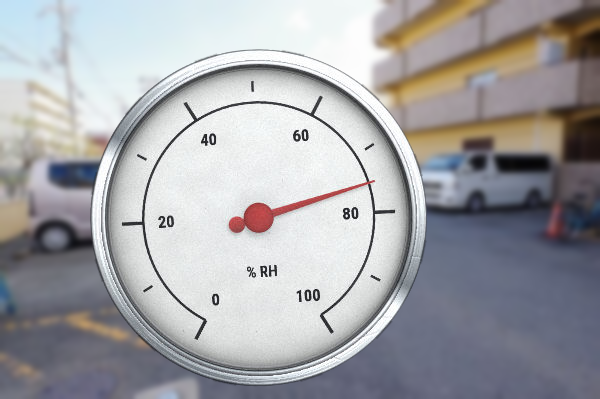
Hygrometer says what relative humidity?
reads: 75 %
